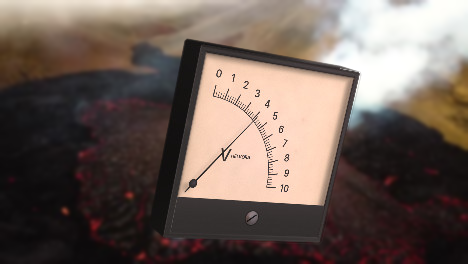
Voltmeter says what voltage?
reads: 4 V
